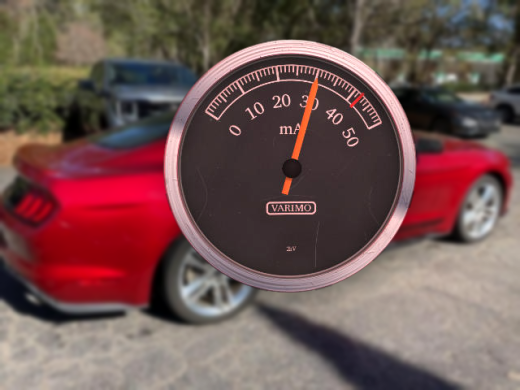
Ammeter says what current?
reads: 30 mA
